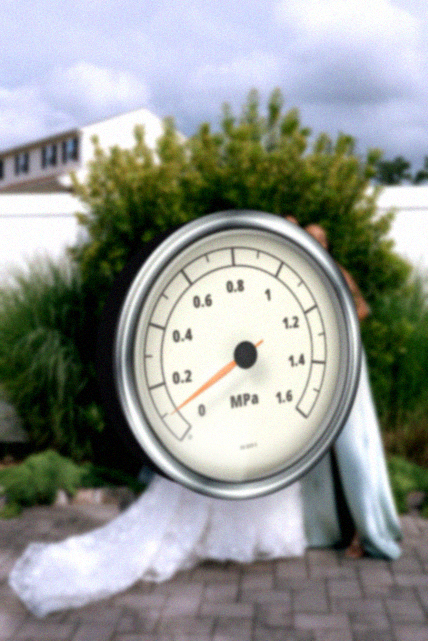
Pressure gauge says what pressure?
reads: 0.1 MPa
